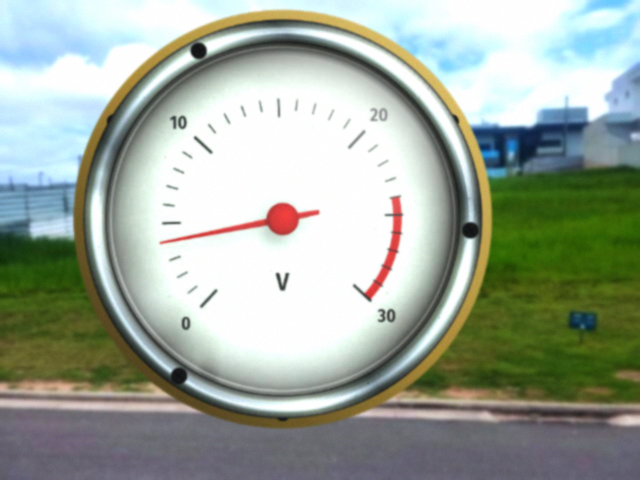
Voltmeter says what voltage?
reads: 4 V
